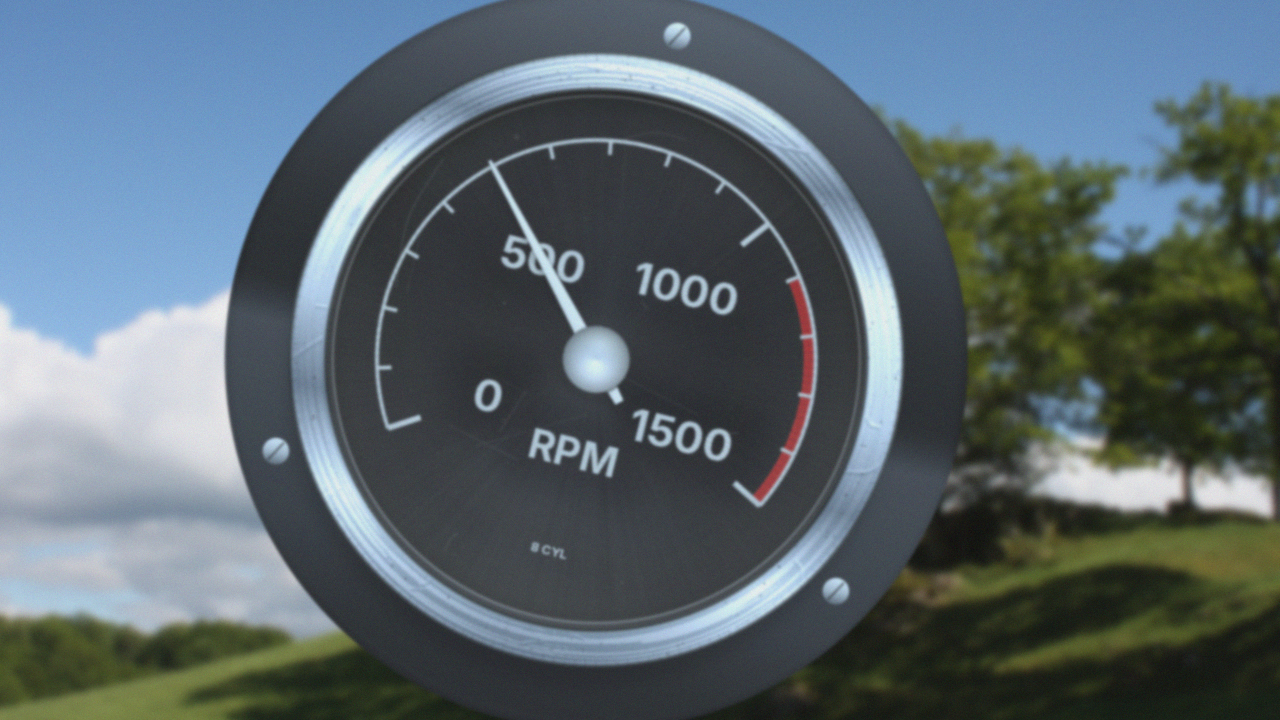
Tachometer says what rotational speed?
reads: 500 rpm
